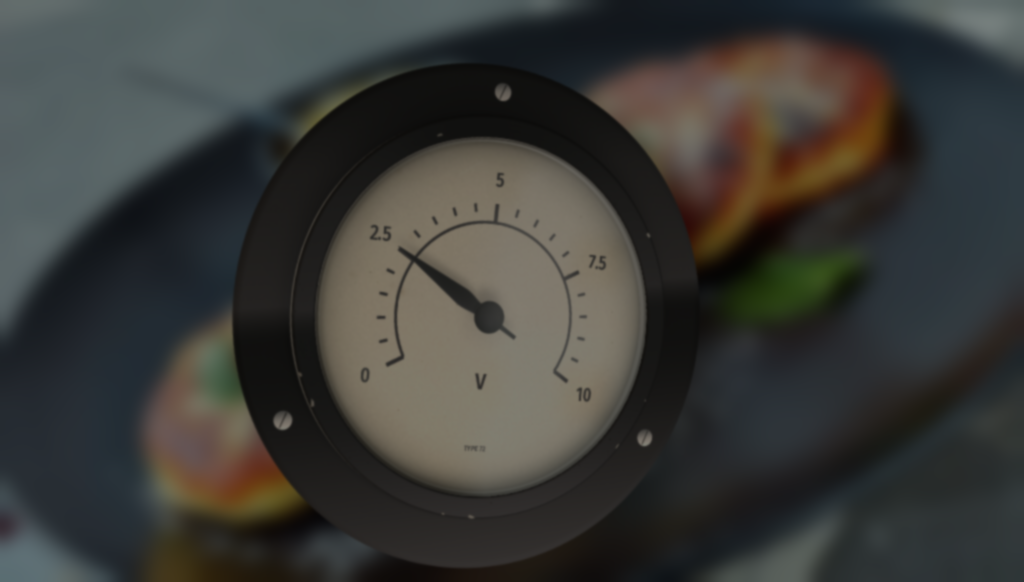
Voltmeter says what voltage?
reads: 2.5 V
